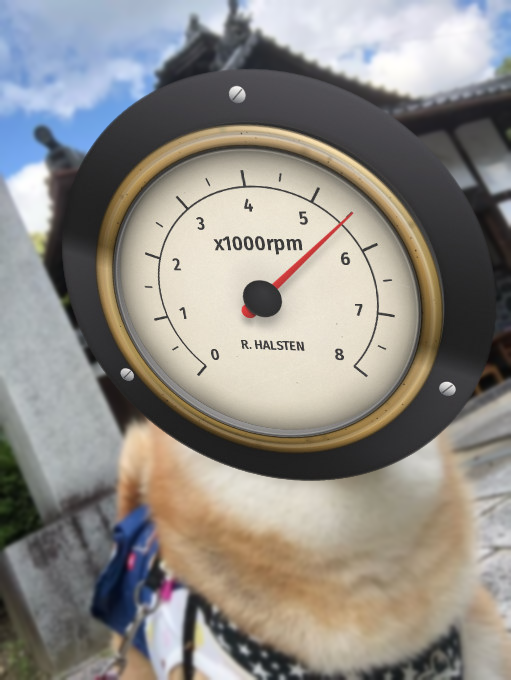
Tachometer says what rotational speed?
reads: 5500 rpm
